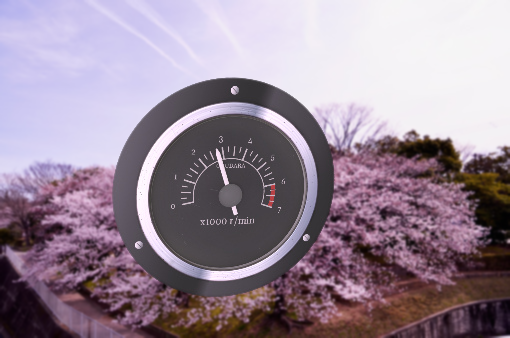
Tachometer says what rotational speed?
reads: 2750 rpm
